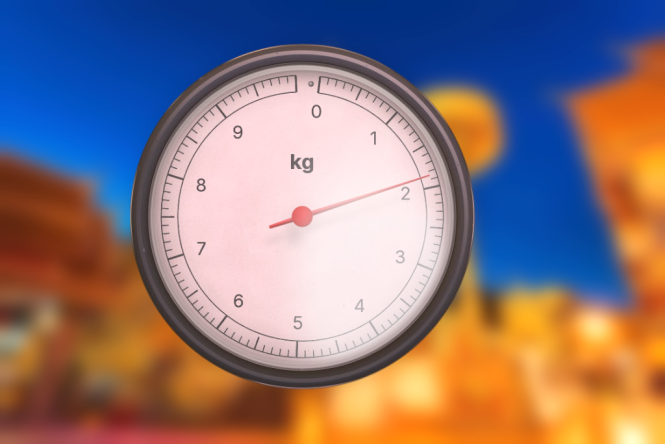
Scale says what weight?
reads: 1.85 kg
